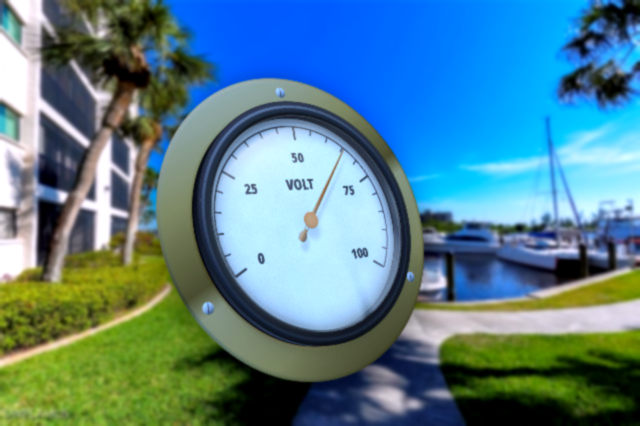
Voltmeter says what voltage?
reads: 65 V
